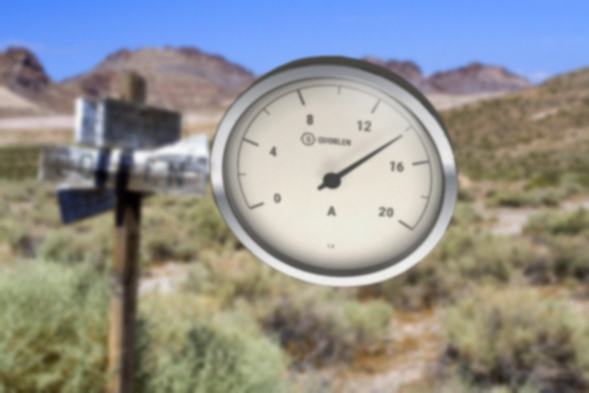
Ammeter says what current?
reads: 14 A
